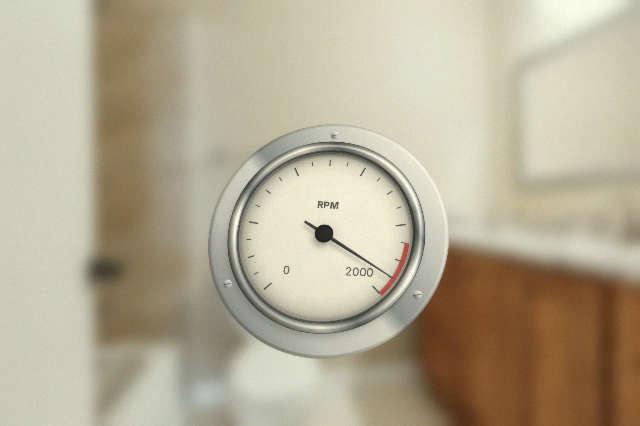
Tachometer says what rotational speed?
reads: 1900 rpm
